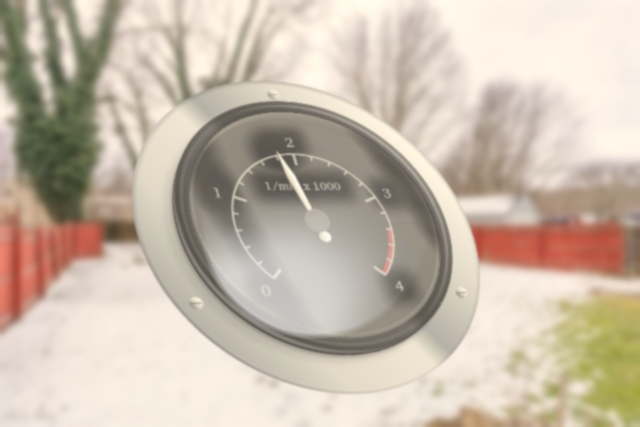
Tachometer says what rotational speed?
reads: 1800 rpm
